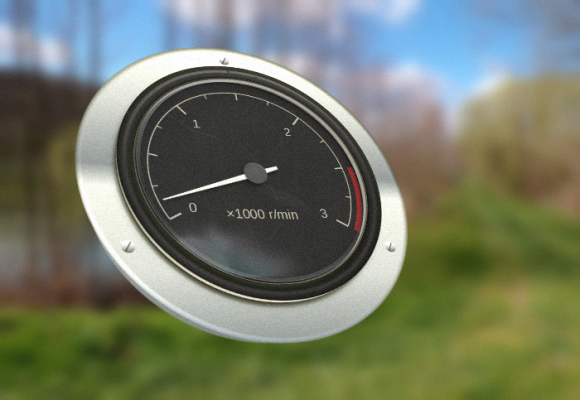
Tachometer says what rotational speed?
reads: 125 rpm
